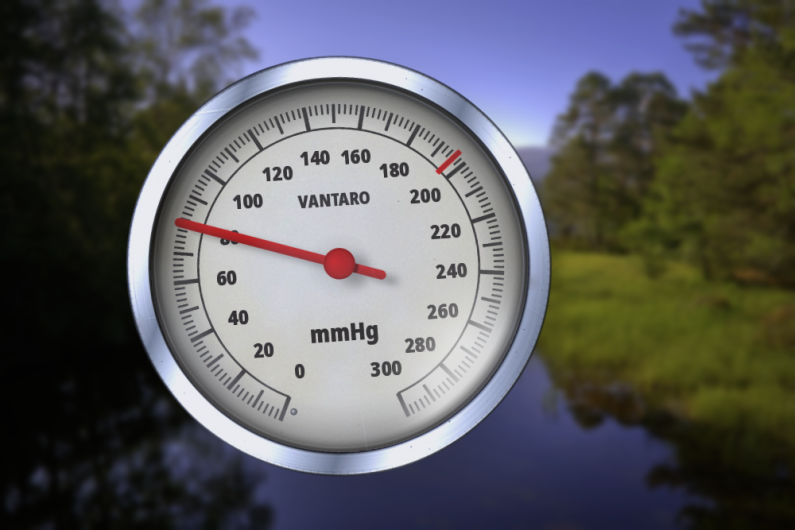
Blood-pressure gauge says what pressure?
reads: 80 mmHg
